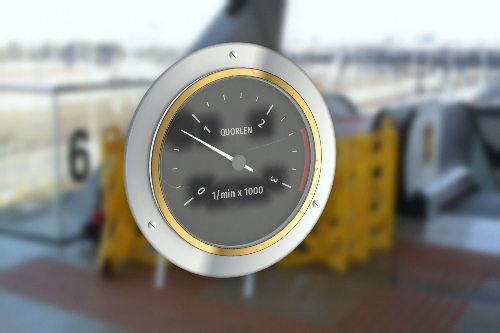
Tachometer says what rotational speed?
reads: 800 rpm
